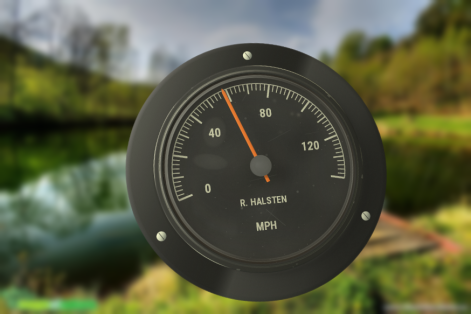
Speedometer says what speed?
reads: 58 mph
